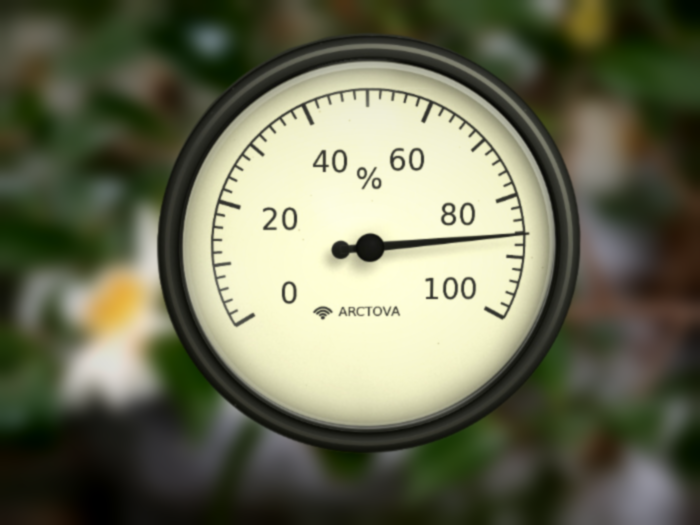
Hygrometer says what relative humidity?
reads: 86 %
